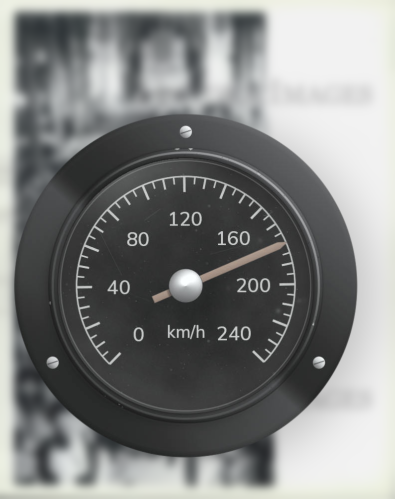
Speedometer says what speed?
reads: 180 km/h
